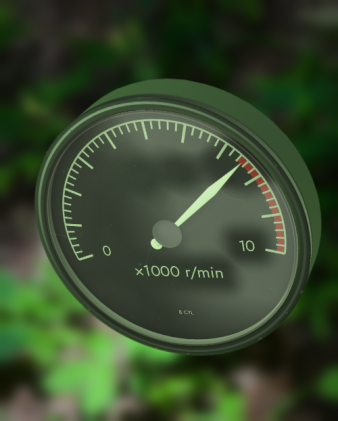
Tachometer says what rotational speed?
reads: 7500 rpm
